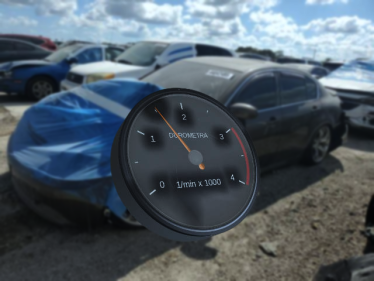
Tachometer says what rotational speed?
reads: 1500 rpm
